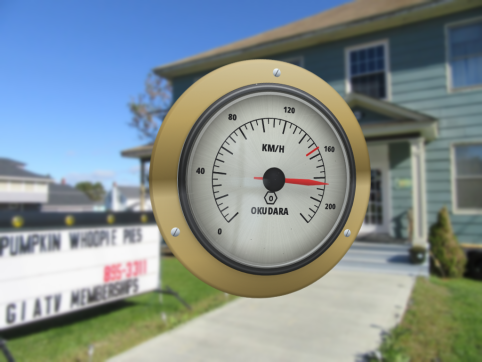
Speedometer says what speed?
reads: 185 km/h
